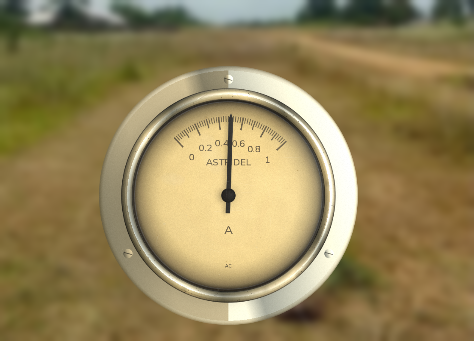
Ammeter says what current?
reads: 0.5 A
